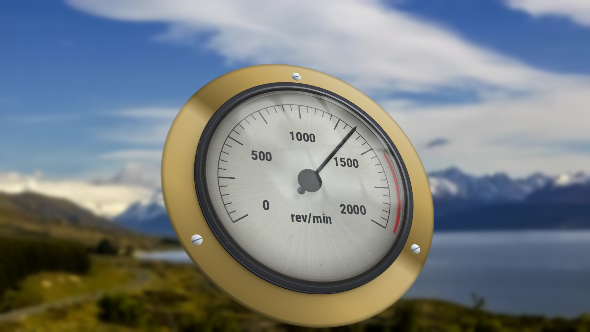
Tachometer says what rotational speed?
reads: 1350 rpm
